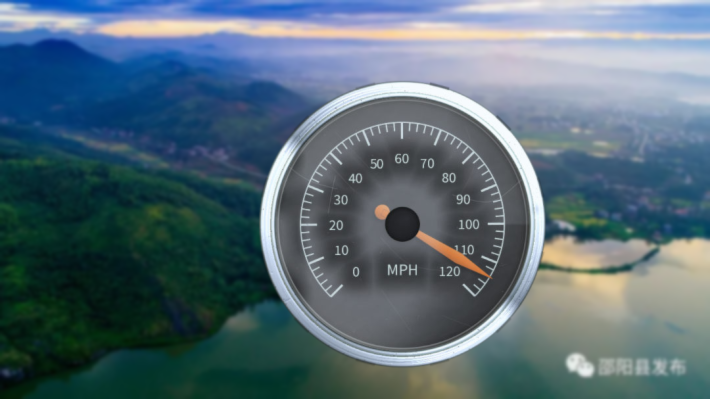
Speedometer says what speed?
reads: 114 mph
